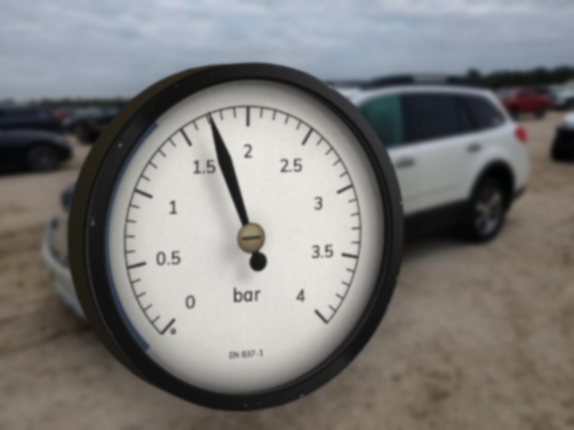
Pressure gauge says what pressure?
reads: 1.7 bar
